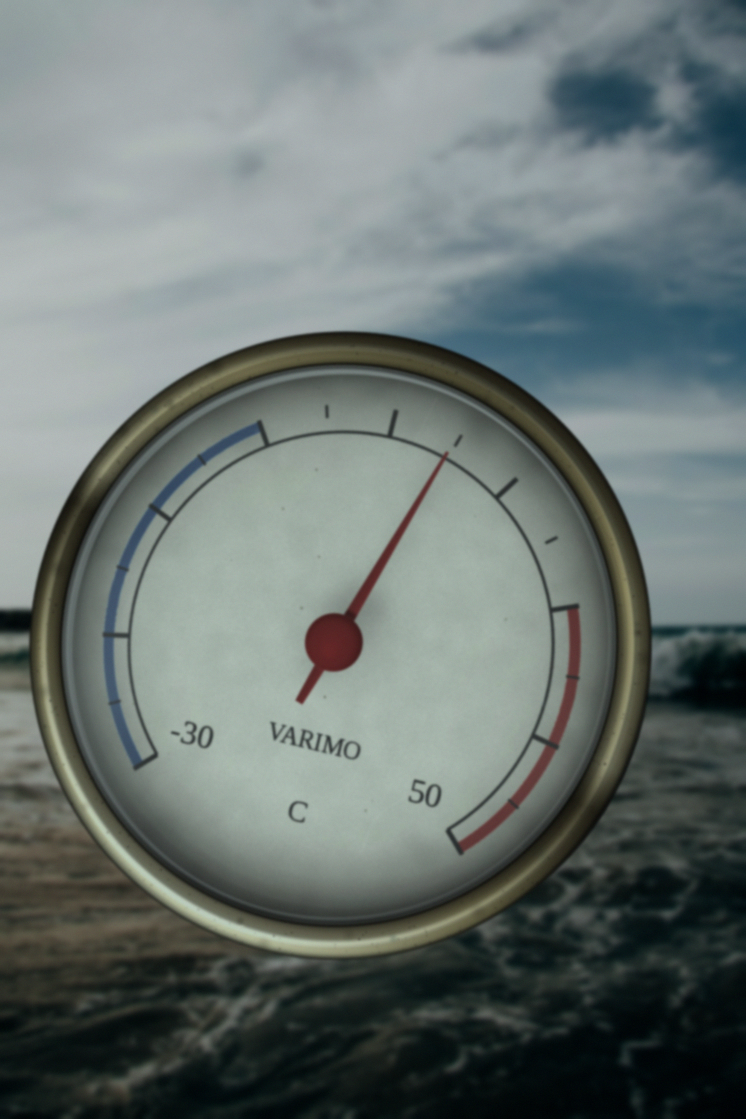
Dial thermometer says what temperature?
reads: 15 °C
